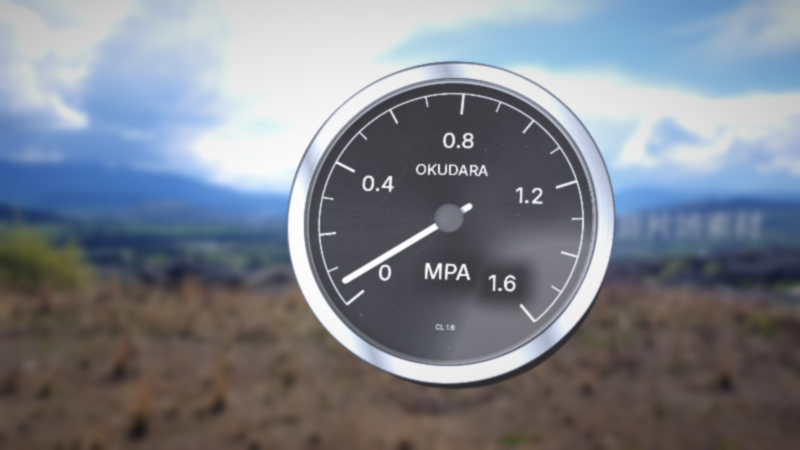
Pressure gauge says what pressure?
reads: 0.05 MPa
